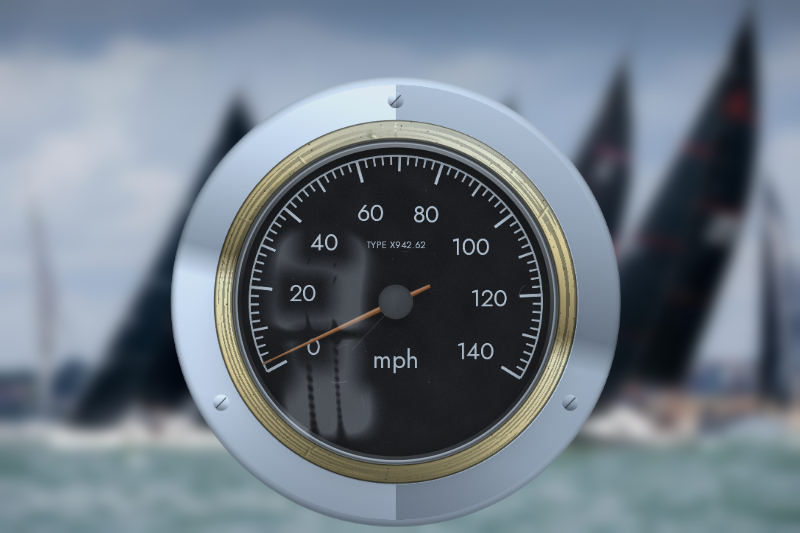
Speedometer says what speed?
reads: 2 mph
